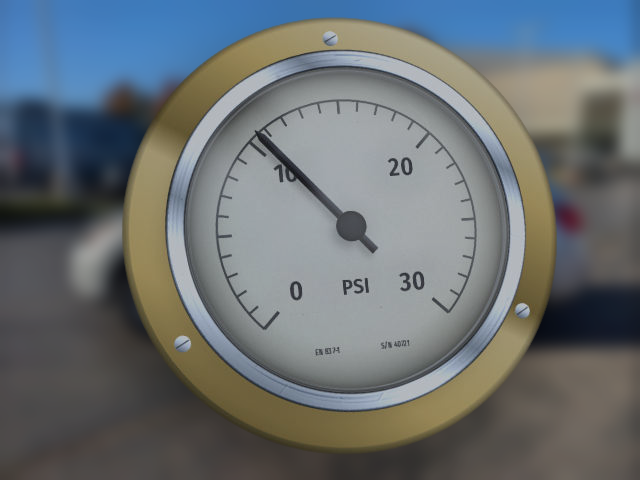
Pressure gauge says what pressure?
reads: 10.5 psi
